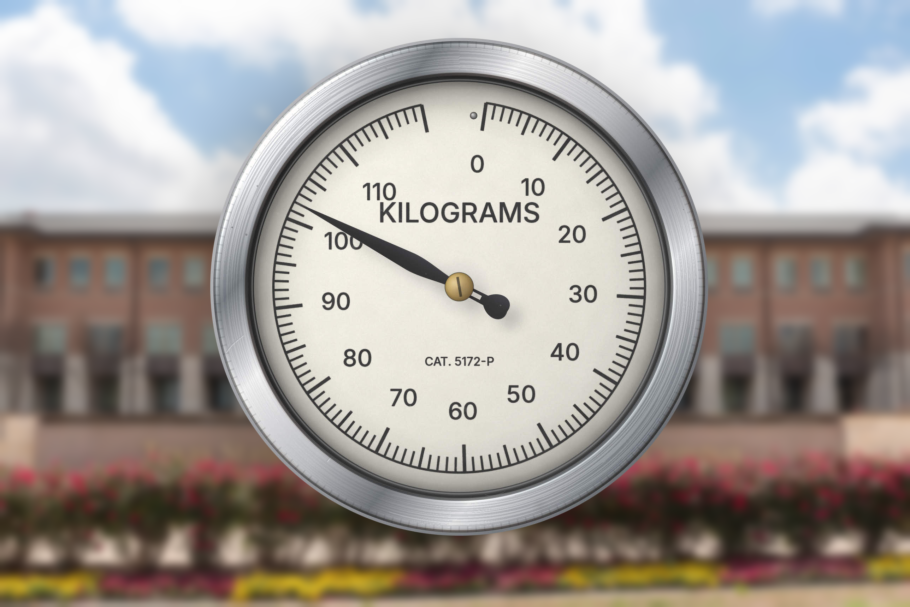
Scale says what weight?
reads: 102 kg
